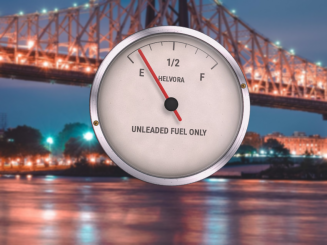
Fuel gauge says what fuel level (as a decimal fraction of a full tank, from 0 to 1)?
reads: 0.125
